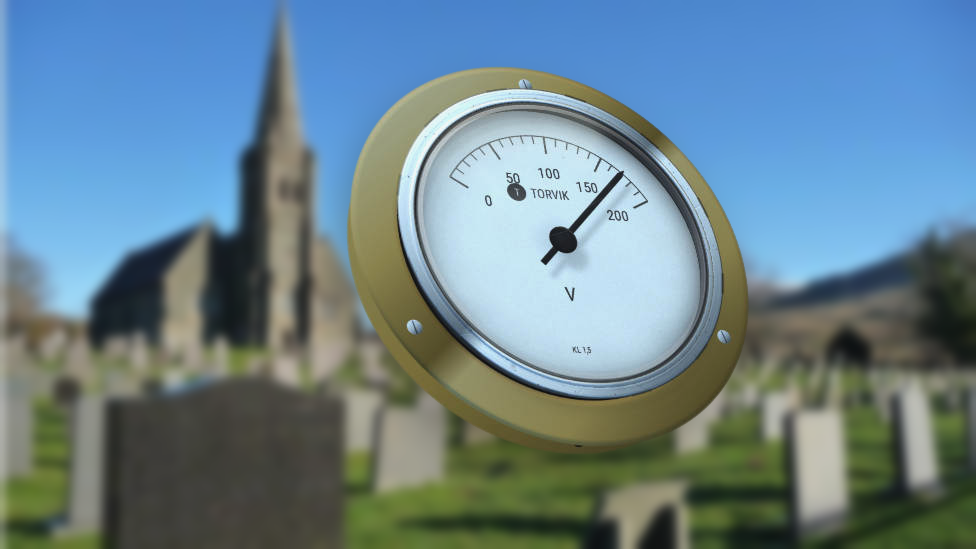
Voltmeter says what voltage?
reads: 170 V
